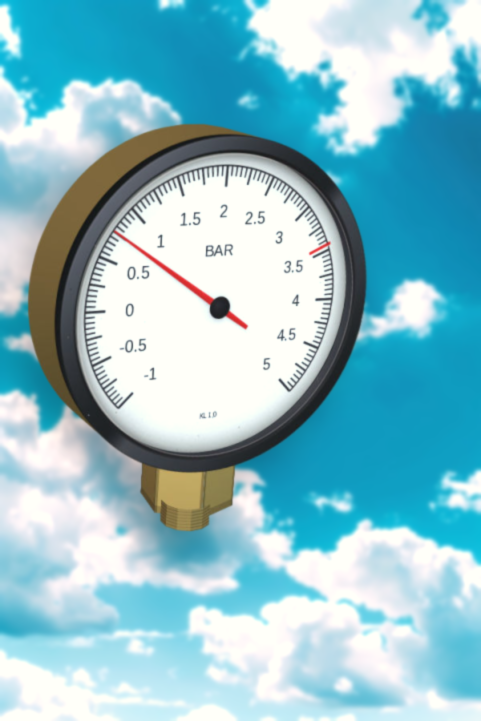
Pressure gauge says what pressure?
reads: 0.75 bar
